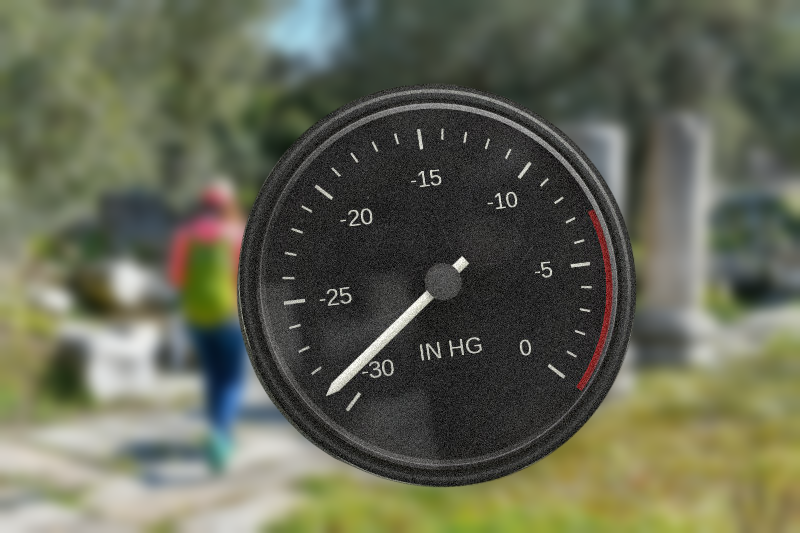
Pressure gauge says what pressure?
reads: -29 inHg
